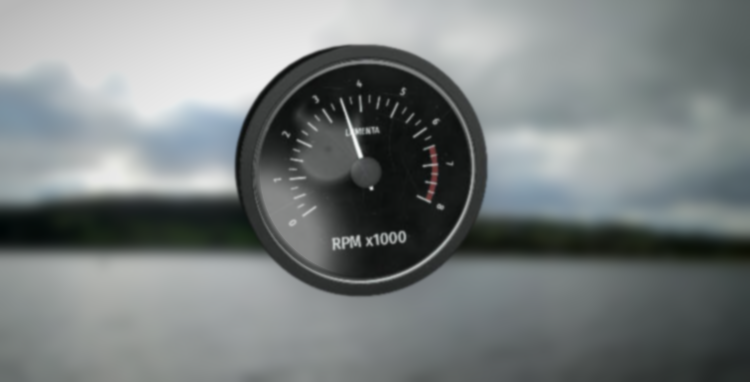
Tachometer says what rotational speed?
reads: 3500 rpm
